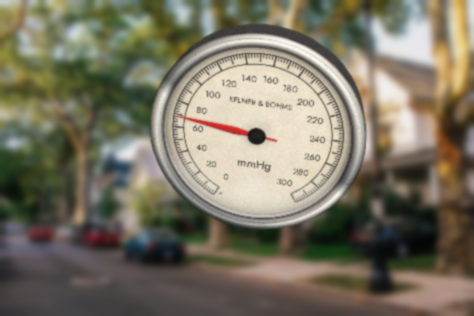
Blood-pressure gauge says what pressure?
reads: 70 mmHg
